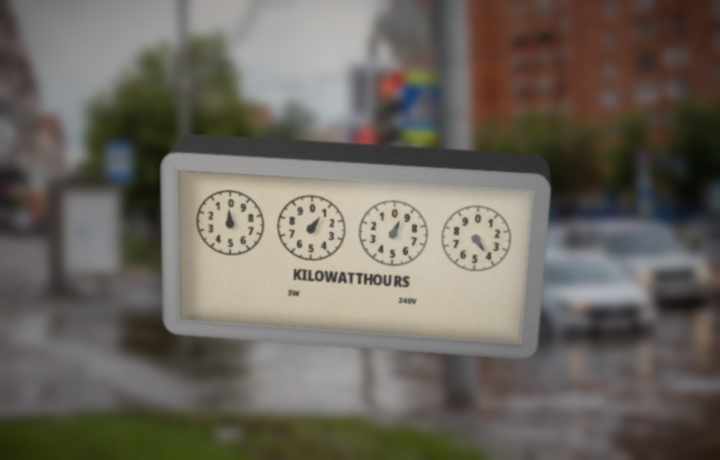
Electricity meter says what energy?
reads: 94 kWh
